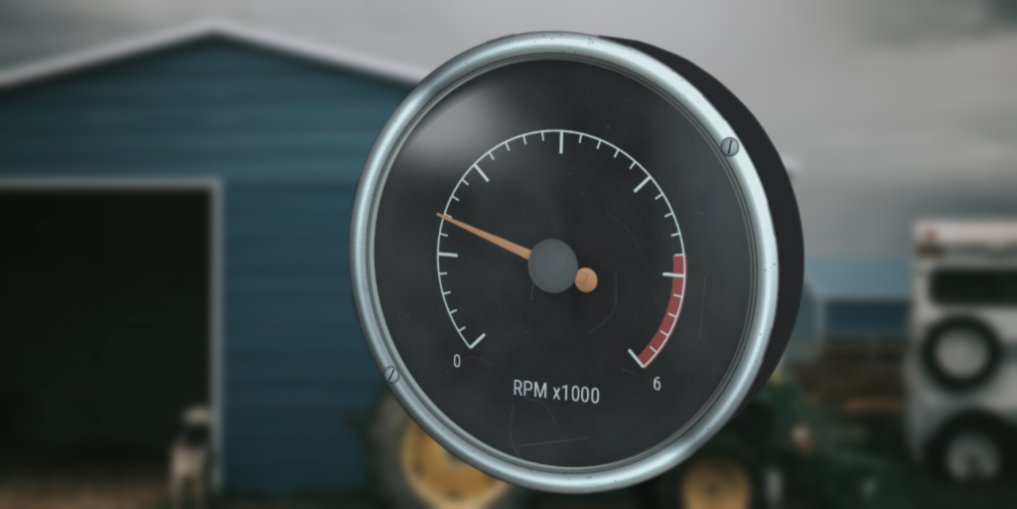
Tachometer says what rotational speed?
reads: 1400 rpm
